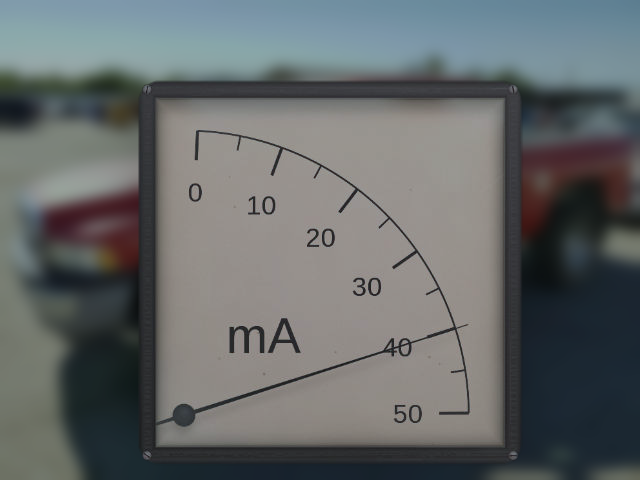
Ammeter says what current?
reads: 40 mA
